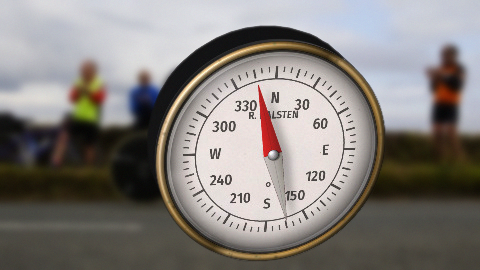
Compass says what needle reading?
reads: 345 °
